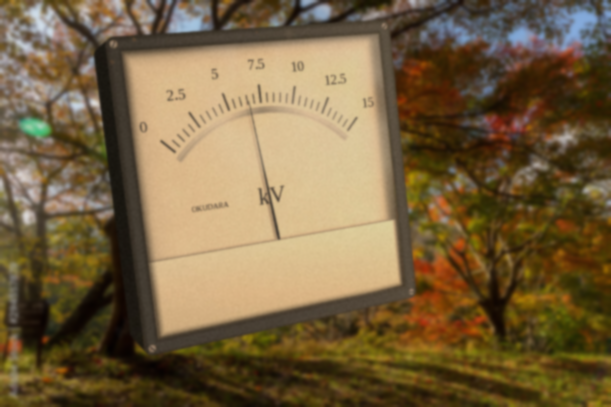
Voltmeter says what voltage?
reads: 6.5 kV
